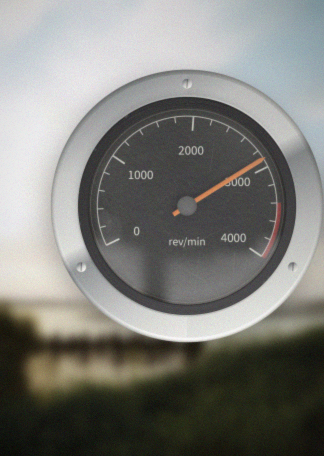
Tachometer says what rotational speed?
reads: 2900 rpm
